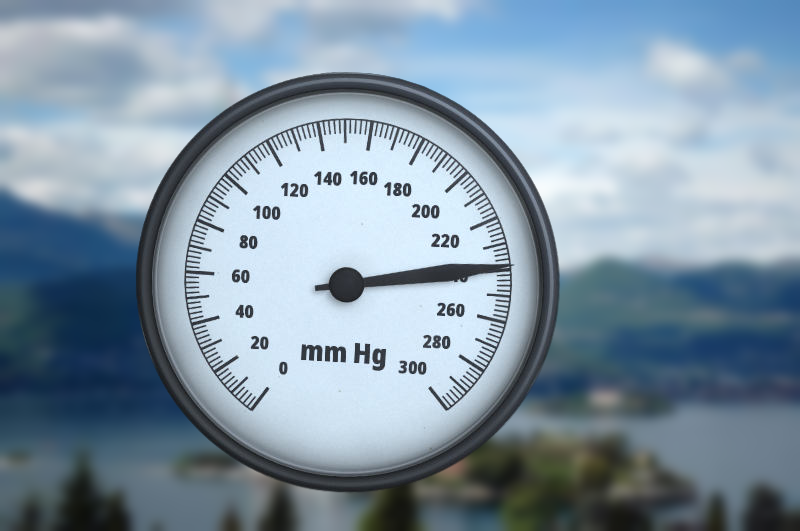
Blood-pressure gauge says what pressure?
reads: 238 mmHg
